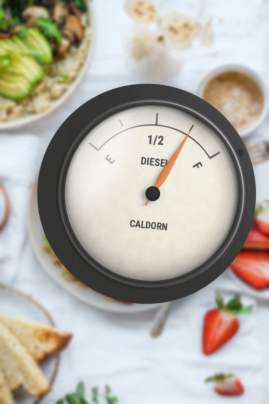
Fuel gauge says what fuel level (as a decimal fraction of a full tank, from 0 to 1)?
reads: 0.75
